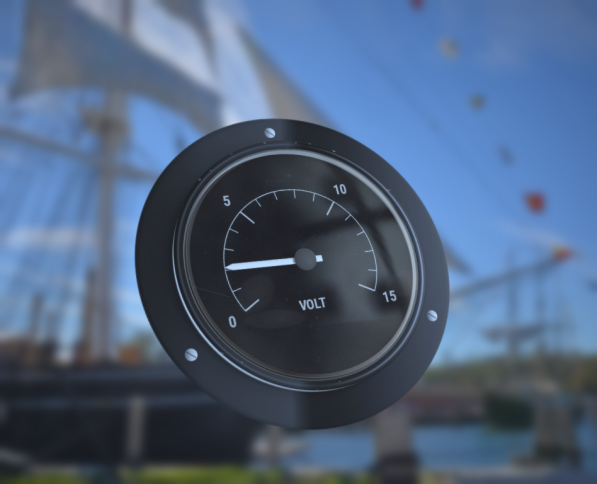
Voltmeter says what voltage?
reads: 2 V
